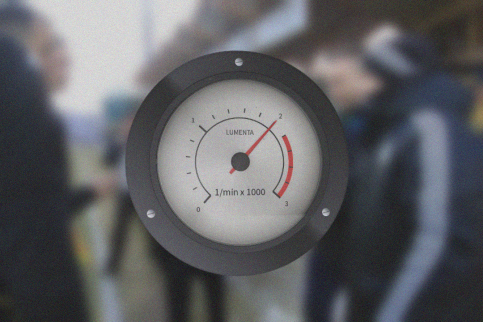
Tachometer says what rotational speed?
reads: 2000 rpm
